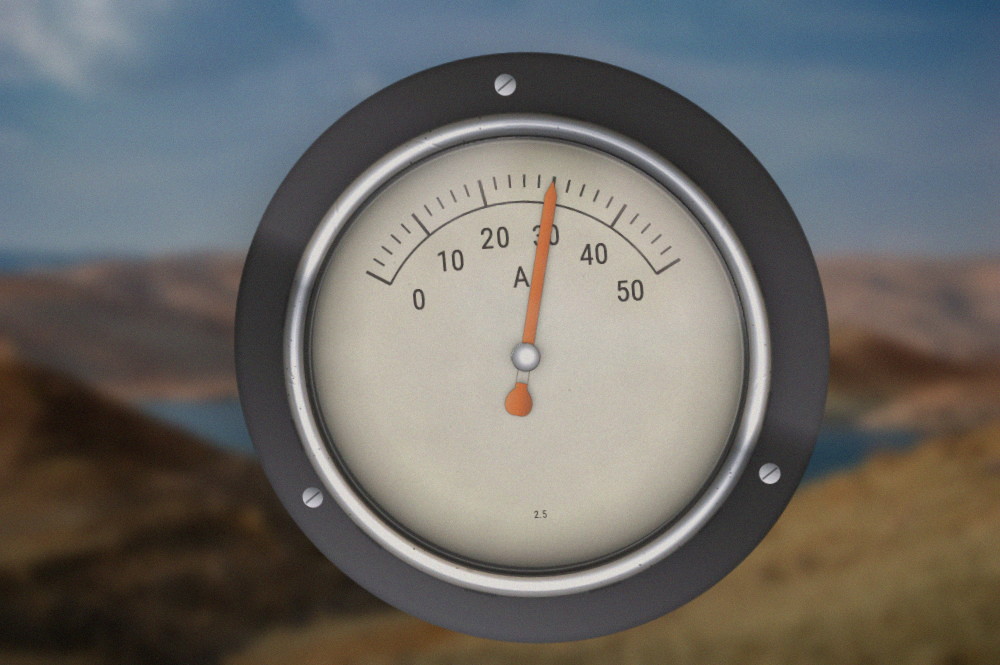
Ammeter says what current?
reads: 30 A
